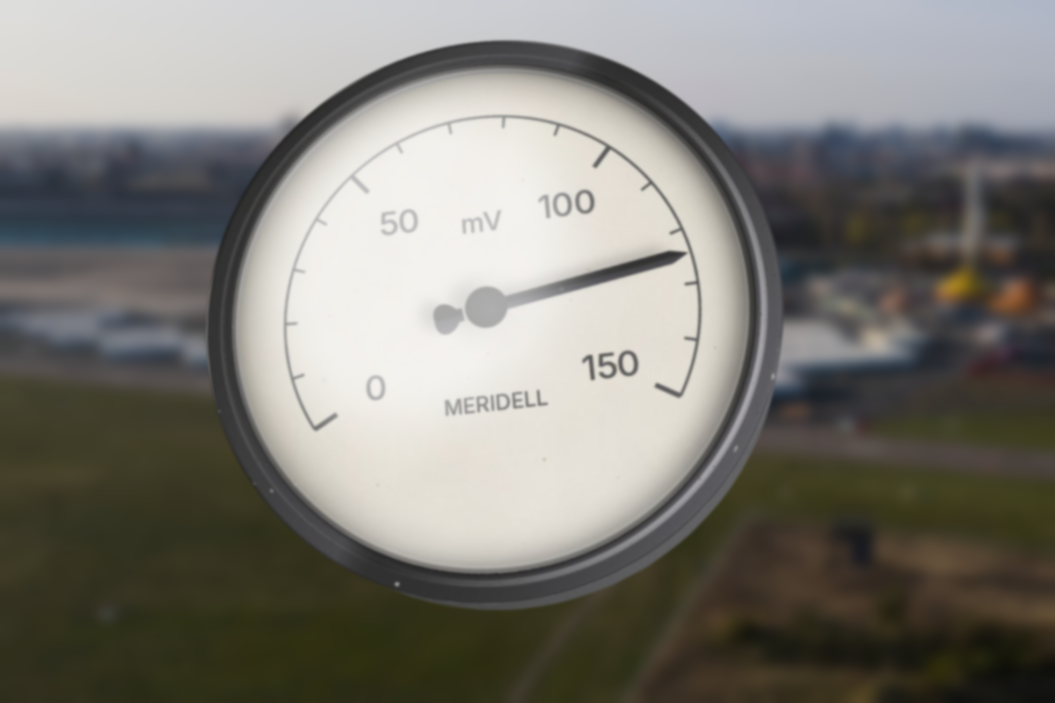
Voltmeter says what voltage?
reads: 125 mV
